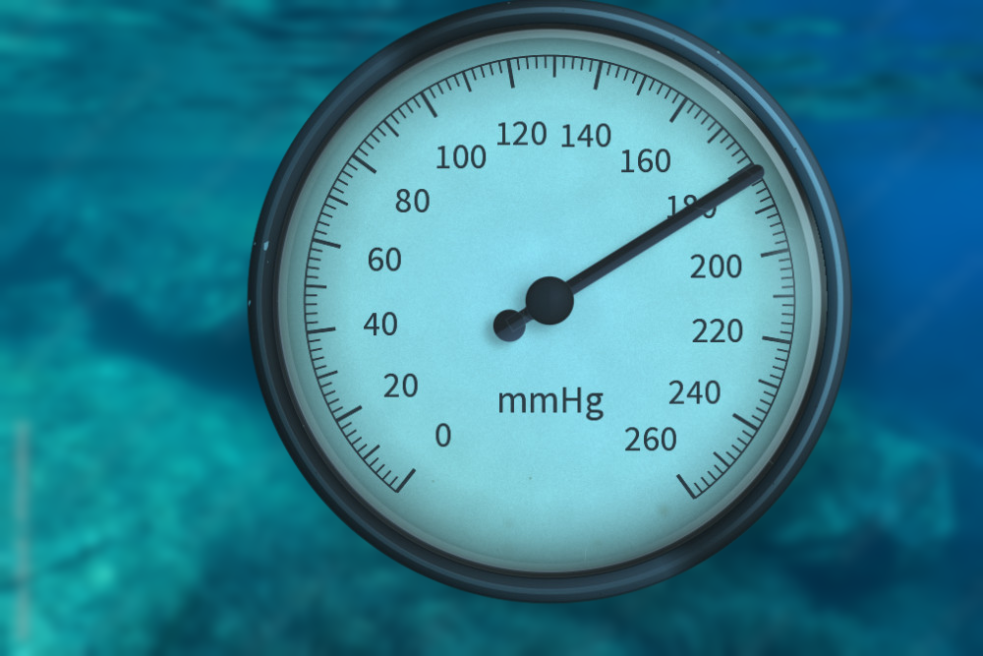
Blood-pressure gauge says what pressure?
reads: 182 mmHg
